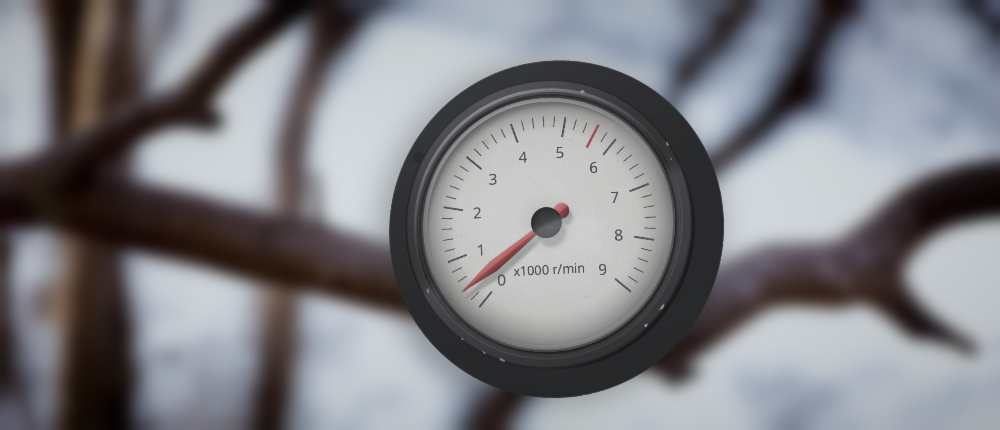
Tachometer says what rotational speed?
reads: 400 rpm
